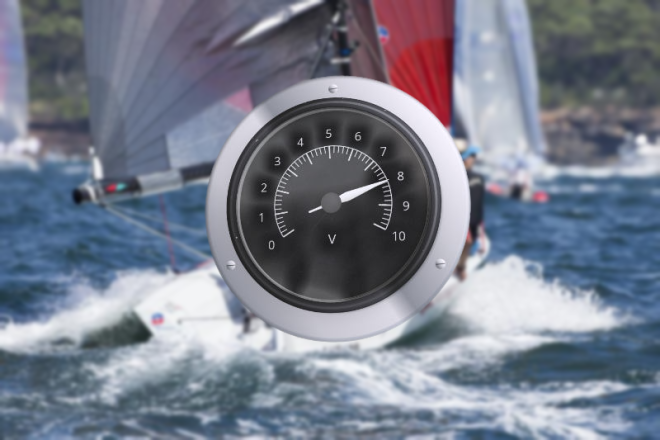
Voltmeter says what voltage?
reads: 8 V
